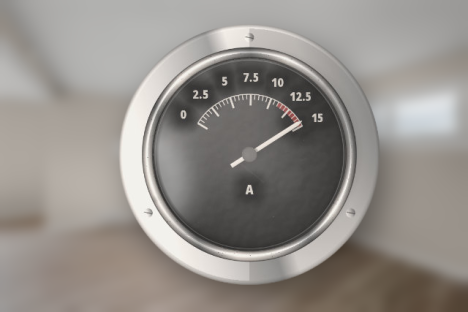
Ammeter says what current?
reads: 14.5 A
